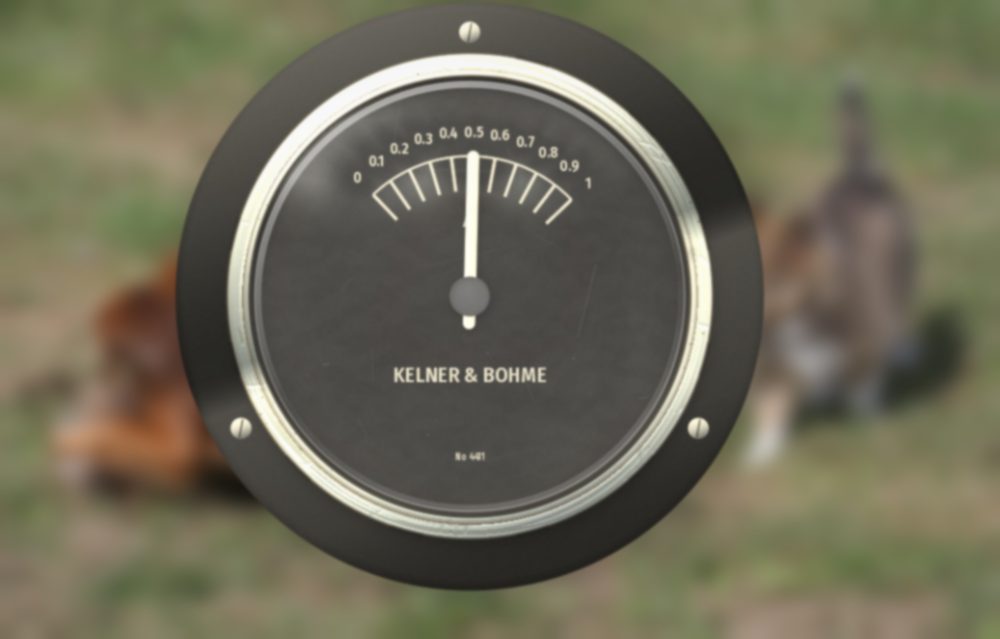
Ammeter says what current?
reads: 0.5 A
